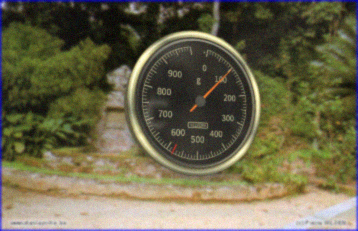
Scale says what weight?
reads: 100 g
